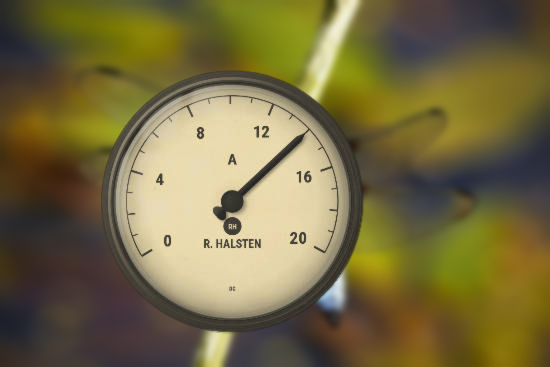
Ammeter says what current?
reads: 14 A
